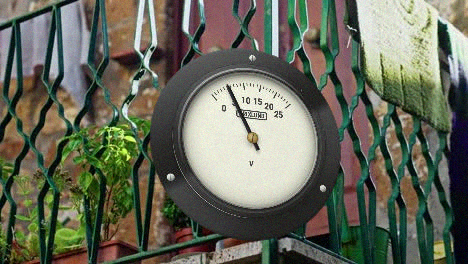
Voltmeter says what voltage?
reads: 5 V
